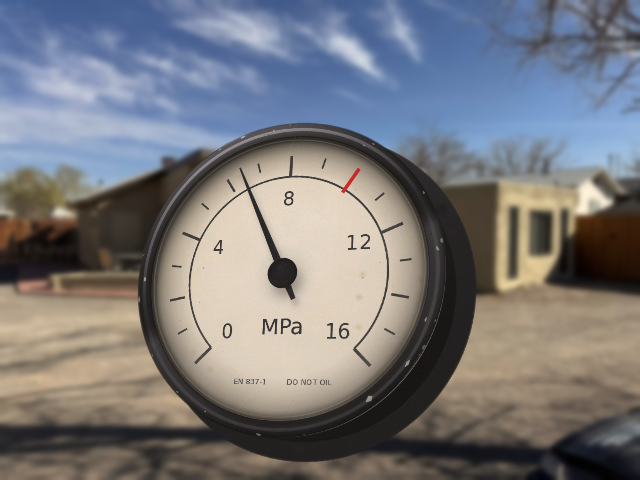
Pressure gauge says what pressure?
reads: 6.5 MPa
